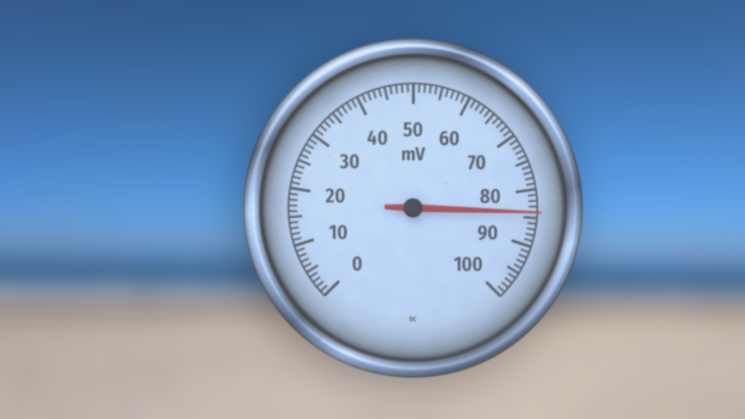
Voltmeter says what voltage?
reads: 84 mV
